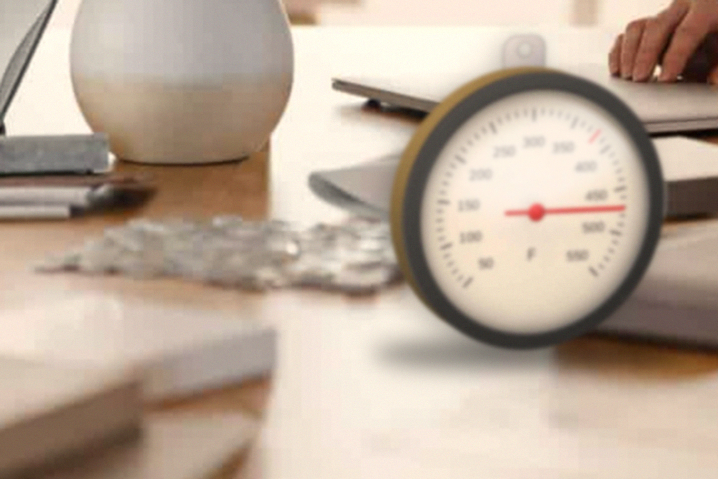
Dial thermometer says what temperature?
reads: 470 °F
